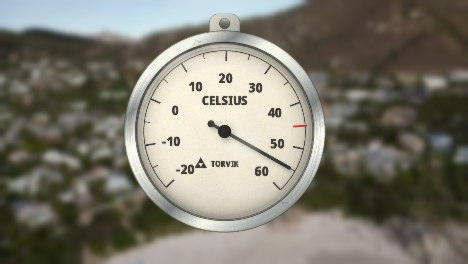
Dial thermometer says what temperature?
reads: 55 °C
